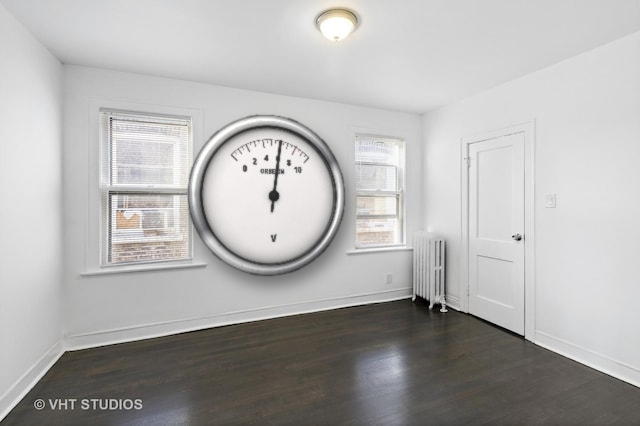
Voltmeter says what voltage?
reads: 6 V
